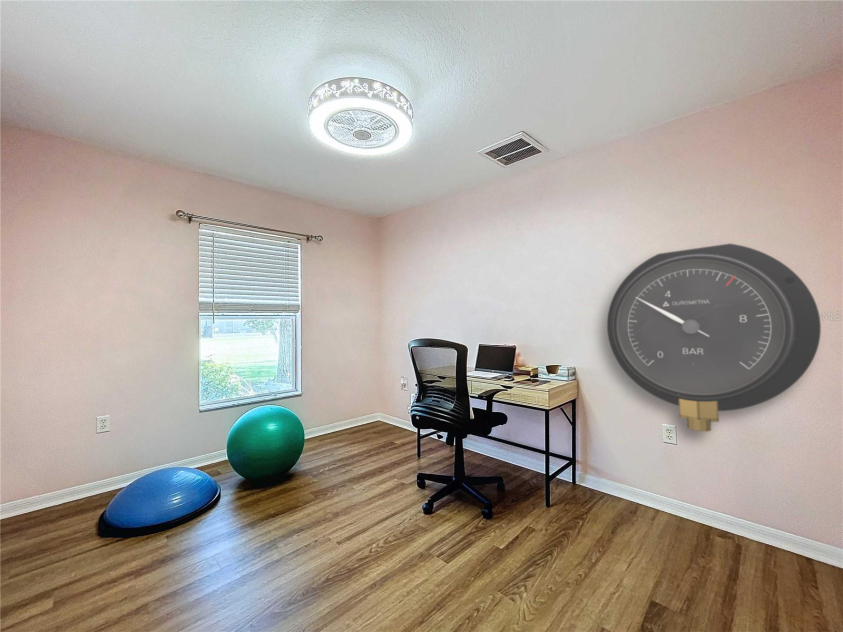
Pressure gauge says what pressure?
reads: 3 bar
